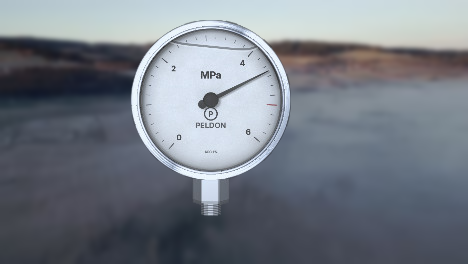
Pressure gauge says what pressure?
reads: 4.5 MPa
